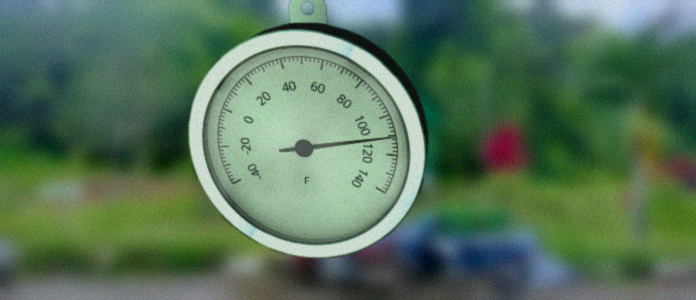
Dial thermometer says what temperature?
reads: 110 °F
